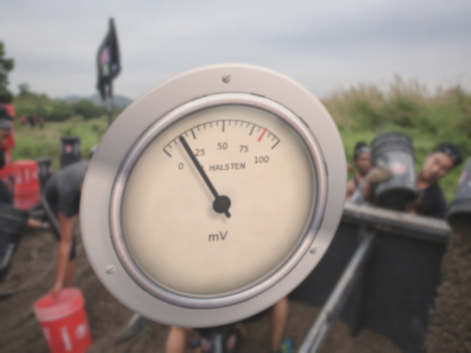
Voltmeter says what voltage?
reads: 15 mV
